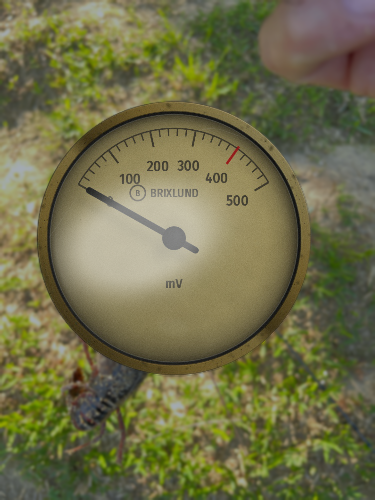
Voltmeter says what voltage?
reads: 0 mV
